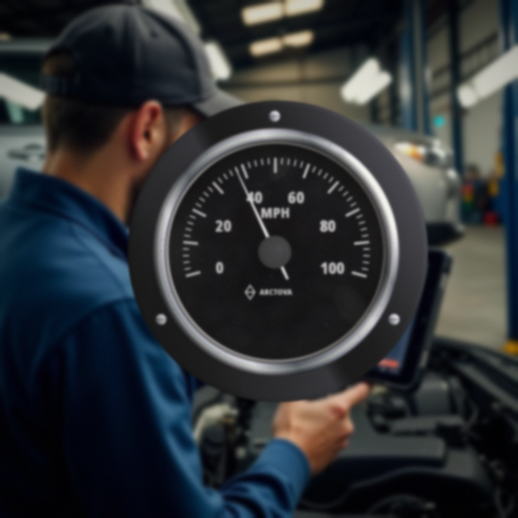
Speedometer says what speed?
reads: 38 mph
